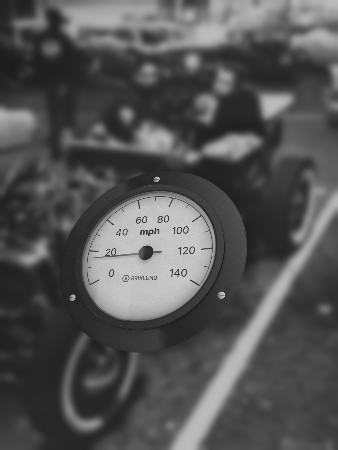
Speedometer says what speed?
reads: 15 mph
